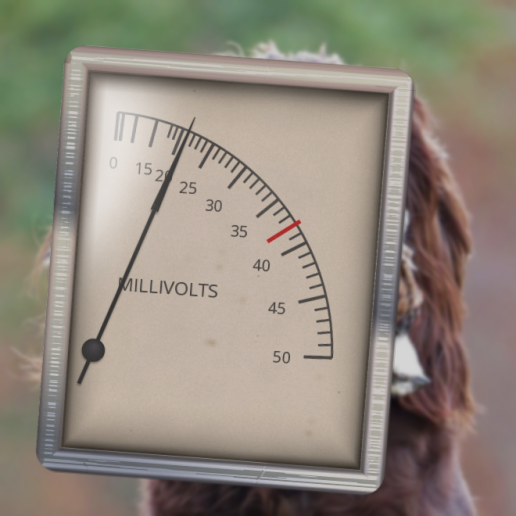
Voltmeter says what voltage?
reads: 21 mV
